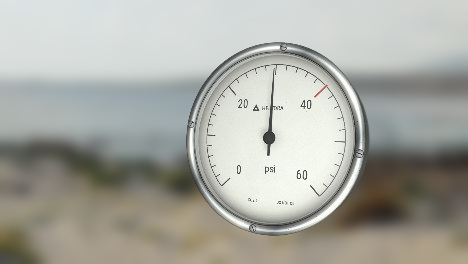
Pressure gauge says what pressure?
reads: 30 psi
